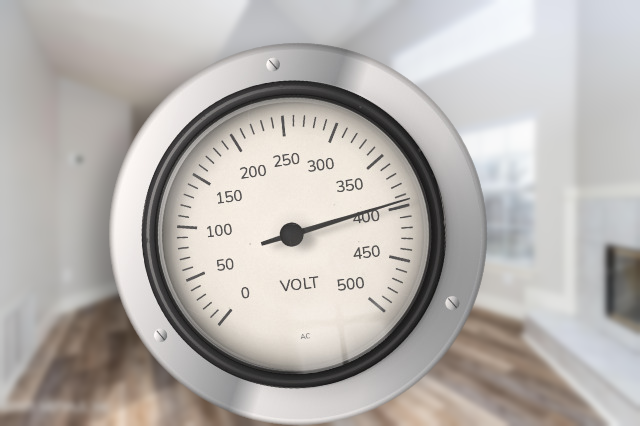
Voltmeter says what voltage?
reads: 395 V
